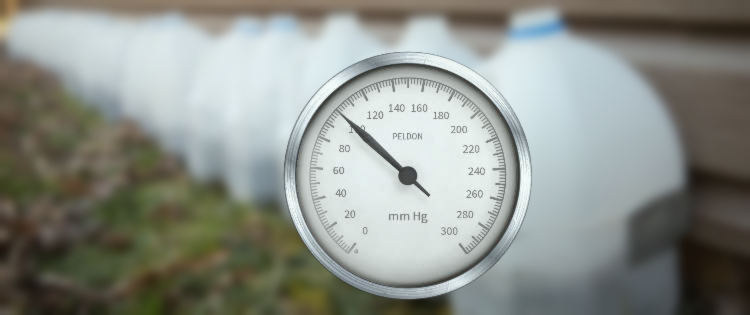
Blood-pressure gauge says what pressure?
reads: 100 mmHg
